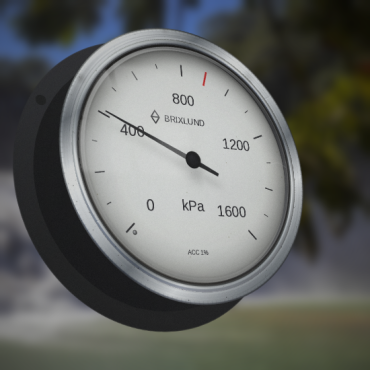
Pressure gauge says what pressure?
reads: 400 kPa
